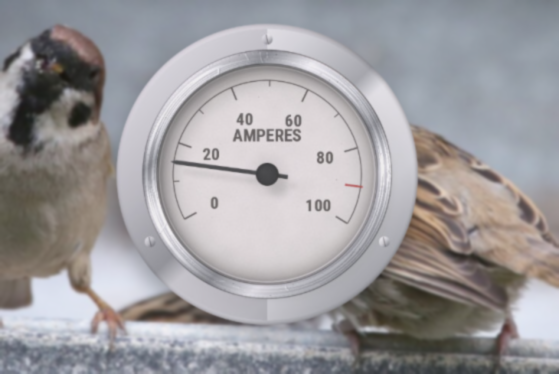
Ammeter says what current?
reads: 15 A
